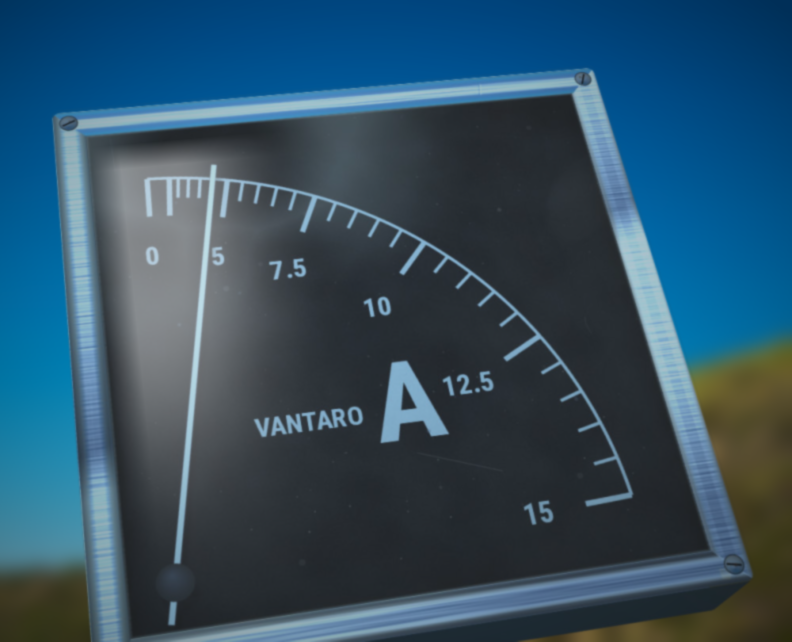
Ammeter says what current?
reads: 4.5 A
